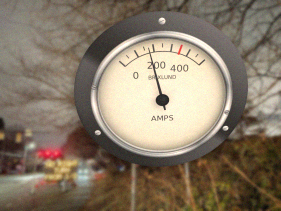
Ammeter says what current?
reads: 175 A
